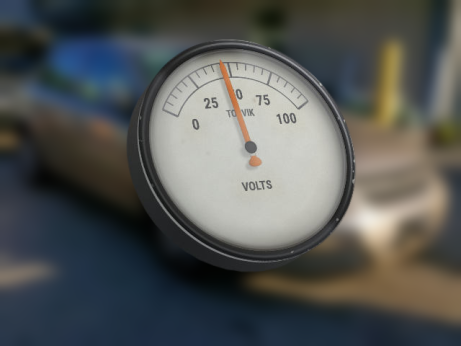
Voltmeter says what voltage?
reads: 45 V
